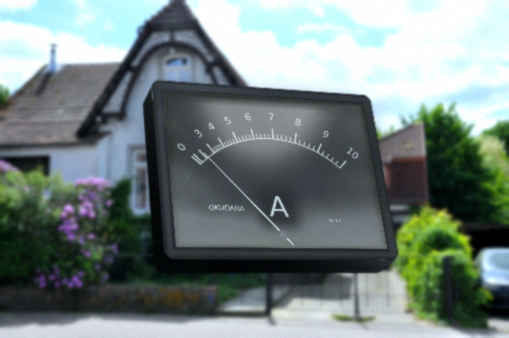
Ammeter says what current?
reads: 2 A
